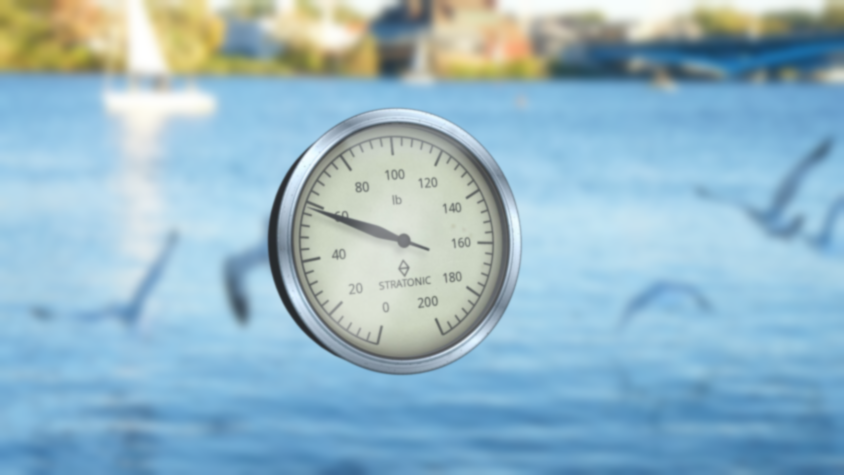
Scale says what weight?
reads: 58 lb
